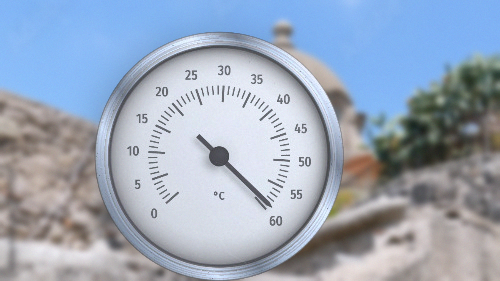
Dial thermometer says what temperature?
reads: 59 °C
